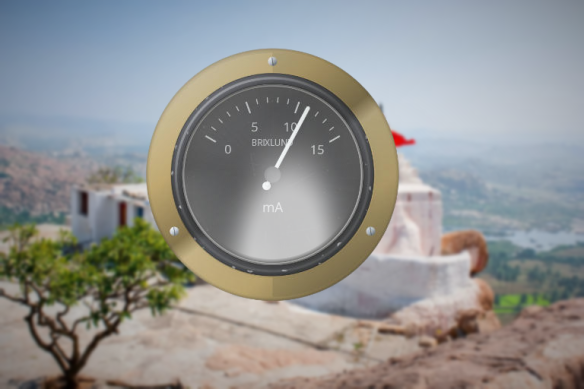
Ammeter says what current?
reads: 11 mA
